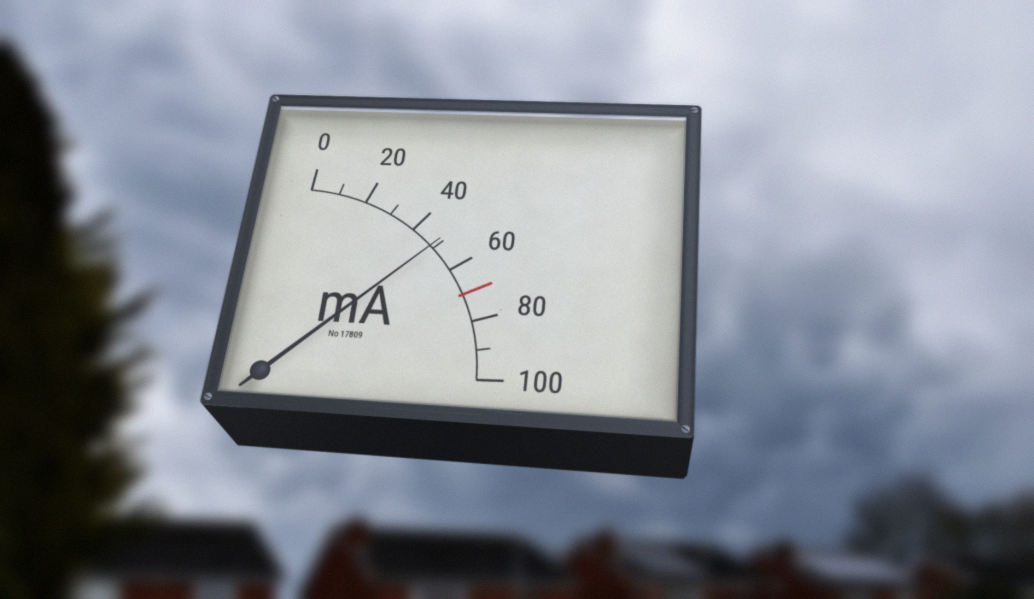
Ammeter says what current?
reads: 50 mA
